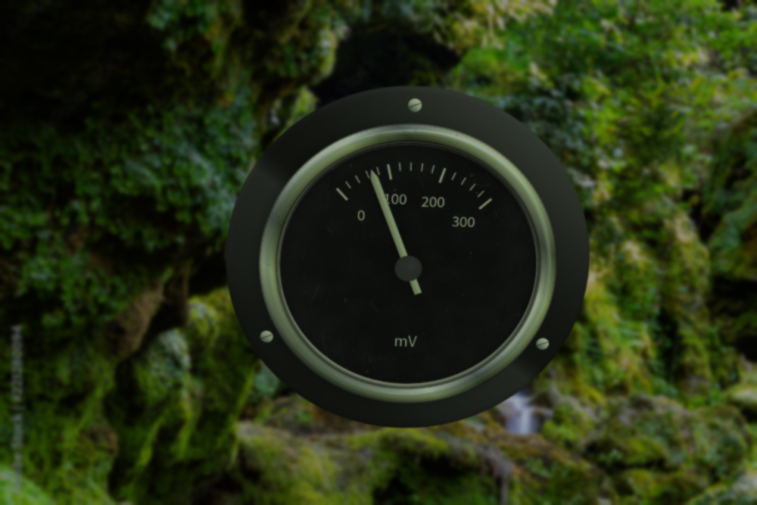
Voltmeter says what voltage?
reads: 70 mV
